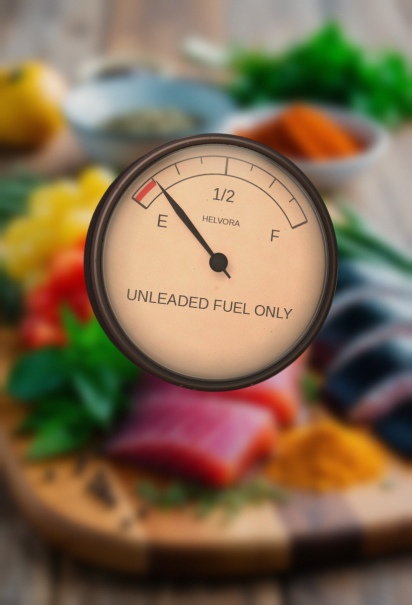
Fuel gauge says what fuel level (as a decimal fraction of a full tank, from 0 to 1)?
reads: 0.125
